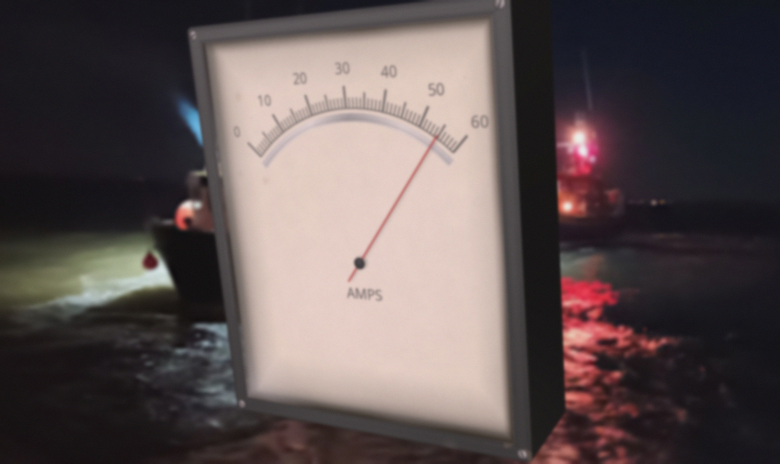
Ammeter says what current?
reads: 55 A
